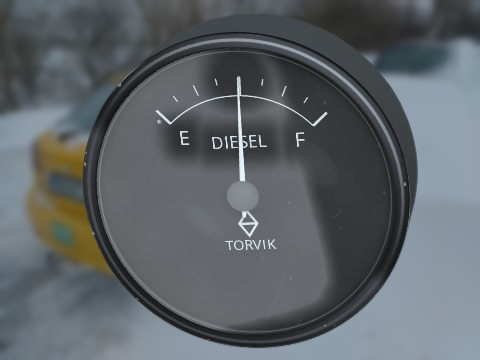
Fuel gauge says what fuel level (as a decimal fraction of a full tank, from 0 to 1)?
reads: 0.5
